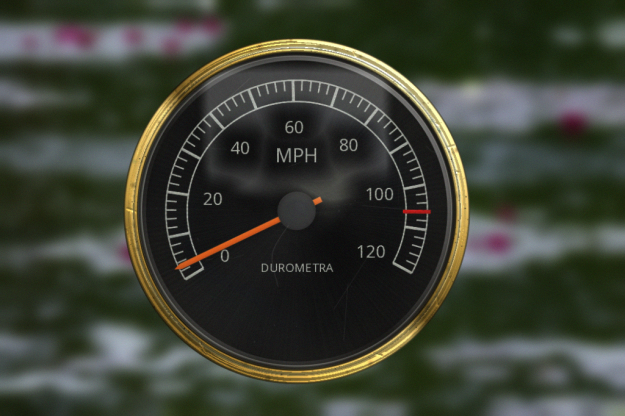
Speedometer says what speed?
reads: 3 mph
